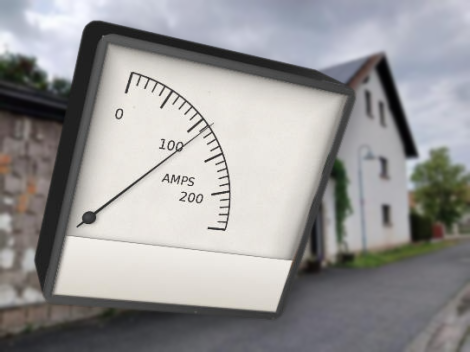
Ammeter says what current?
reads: 110 A
